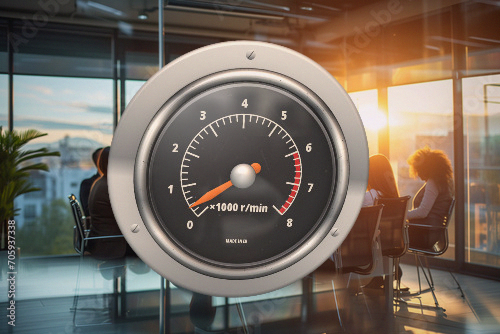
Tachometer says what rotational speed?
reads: 400 rpm
